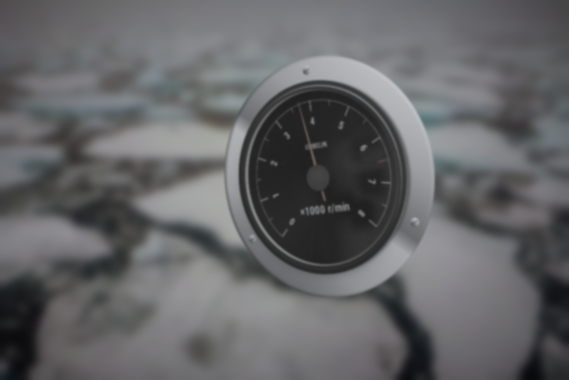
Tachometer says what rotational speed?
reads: 3750 rpm
